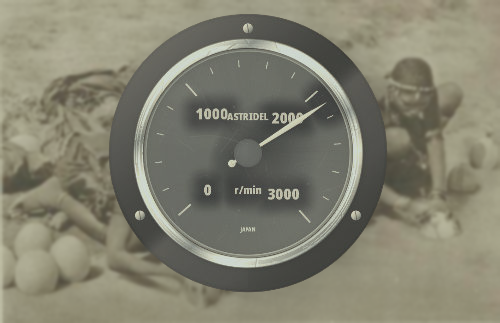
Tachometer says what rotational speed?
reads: 2100 rpm
